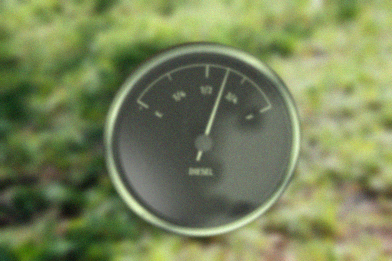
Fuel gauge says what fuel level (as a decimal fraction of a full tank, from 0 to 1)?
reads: 0.625
